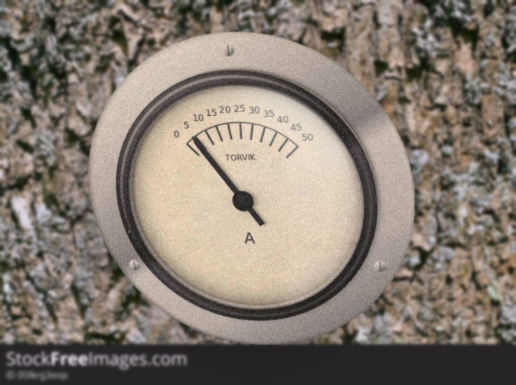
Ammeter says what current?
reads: 5 A
